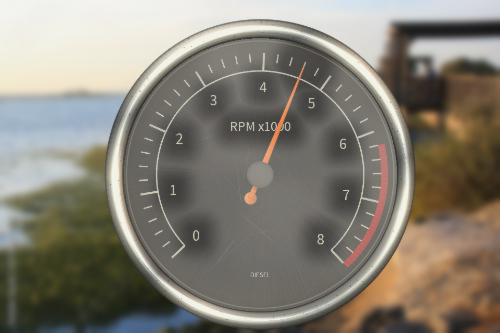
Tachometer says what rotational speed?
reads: 4600 rpm
